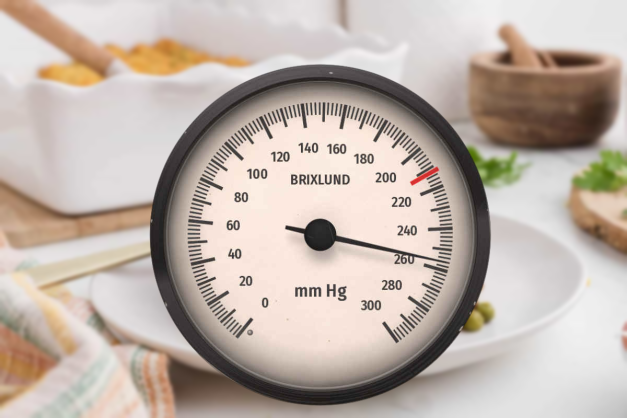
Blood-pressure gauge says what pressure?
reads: 256 mmHg
